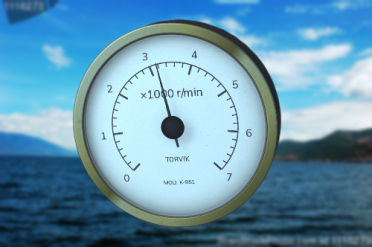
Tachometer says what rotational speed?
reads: 3200 rpm
